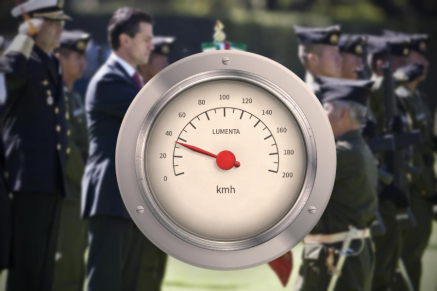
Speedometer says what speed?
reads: 35 km/h
